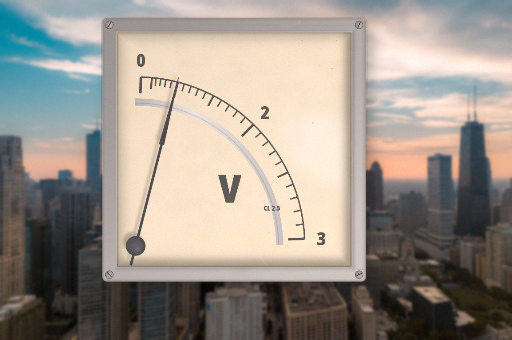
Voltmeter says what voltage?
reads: 1 V
